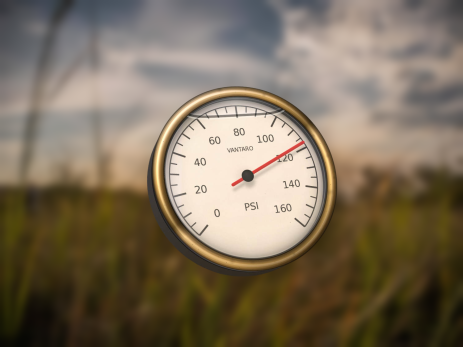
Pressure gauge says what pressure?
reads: 117.5 psi
